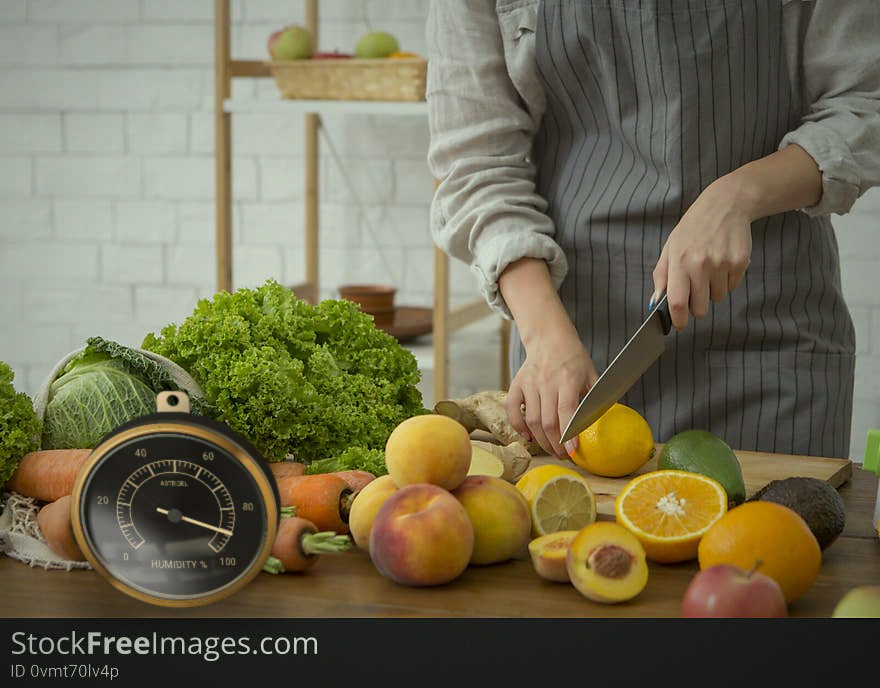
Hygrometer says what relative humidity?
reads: 90 %
